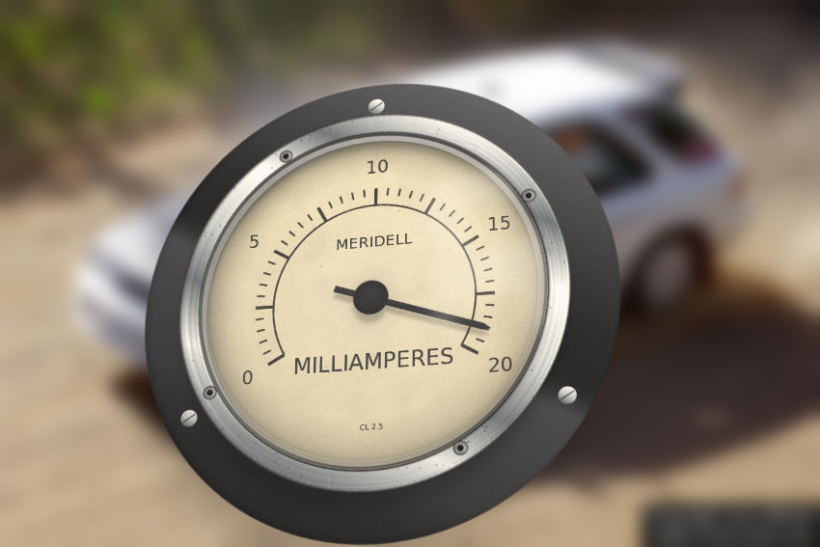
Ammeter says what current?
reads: 19 mA
